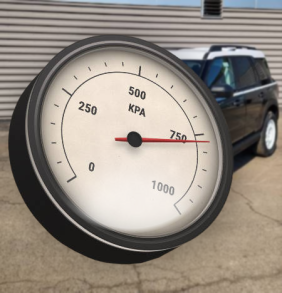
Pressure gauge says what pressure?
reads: 775 kPa
